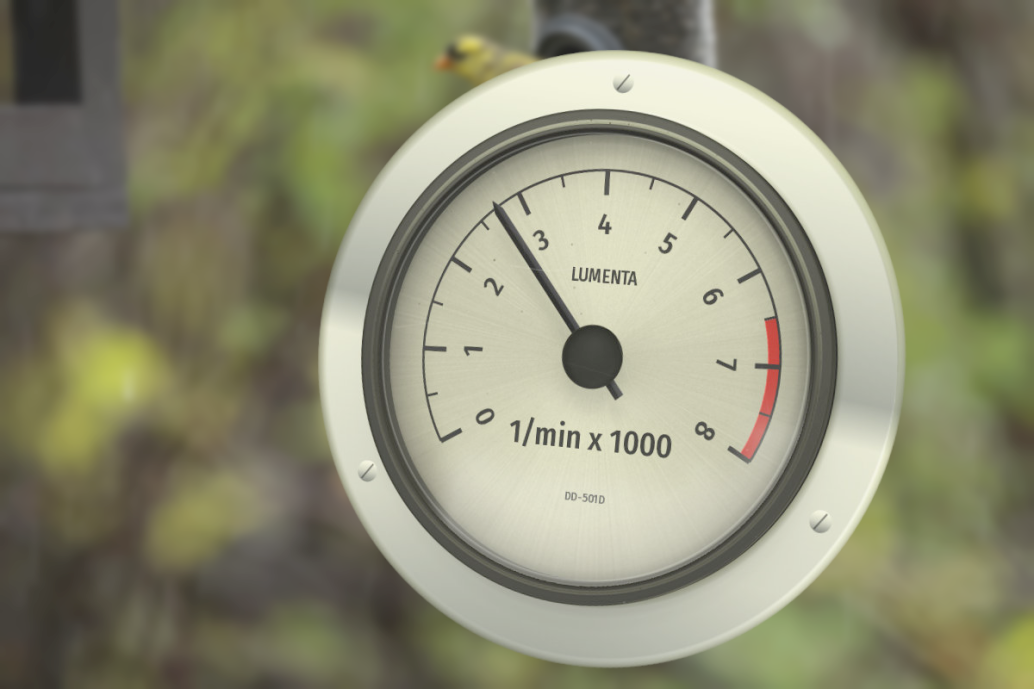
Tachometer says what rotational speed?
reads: 2750 rpm
